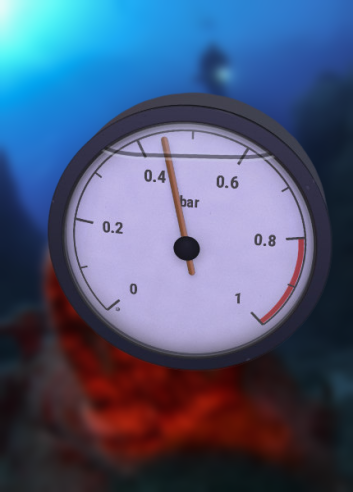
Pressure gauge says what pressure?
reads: 0.45 bar
